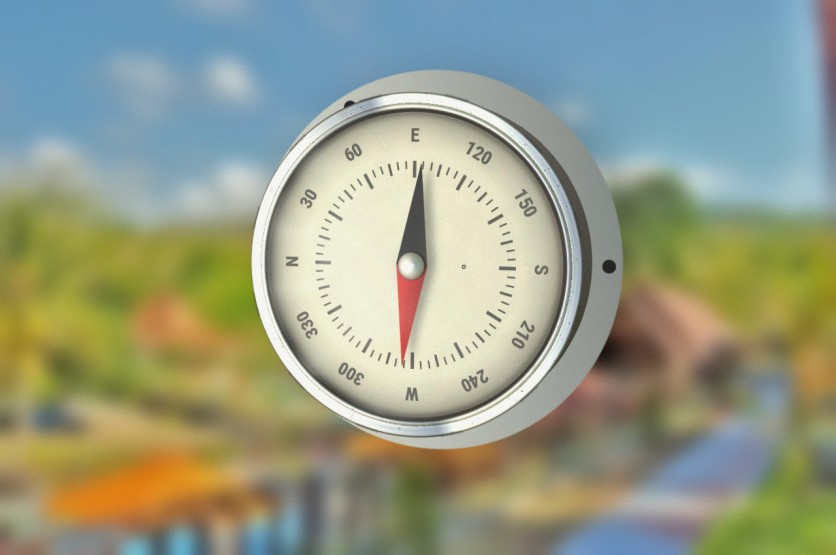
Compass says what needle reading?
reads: 275 °
